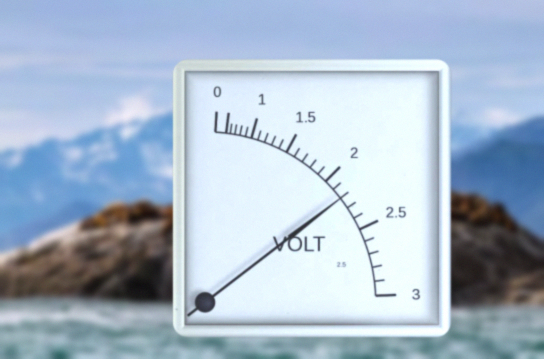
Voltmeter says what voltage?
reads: 2.2 V
